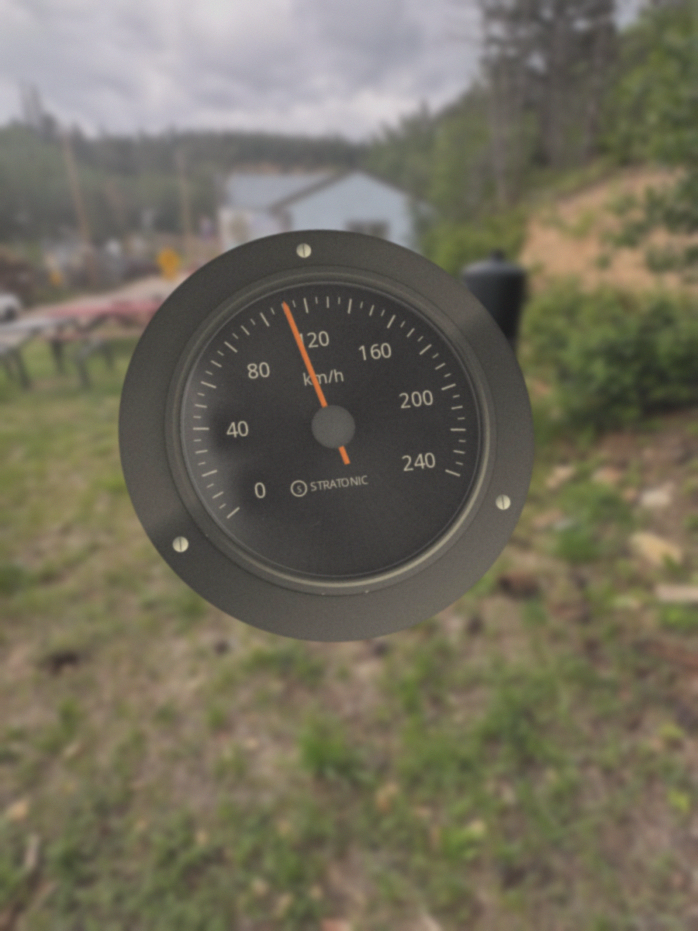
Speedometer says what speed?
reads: 110 km/h
